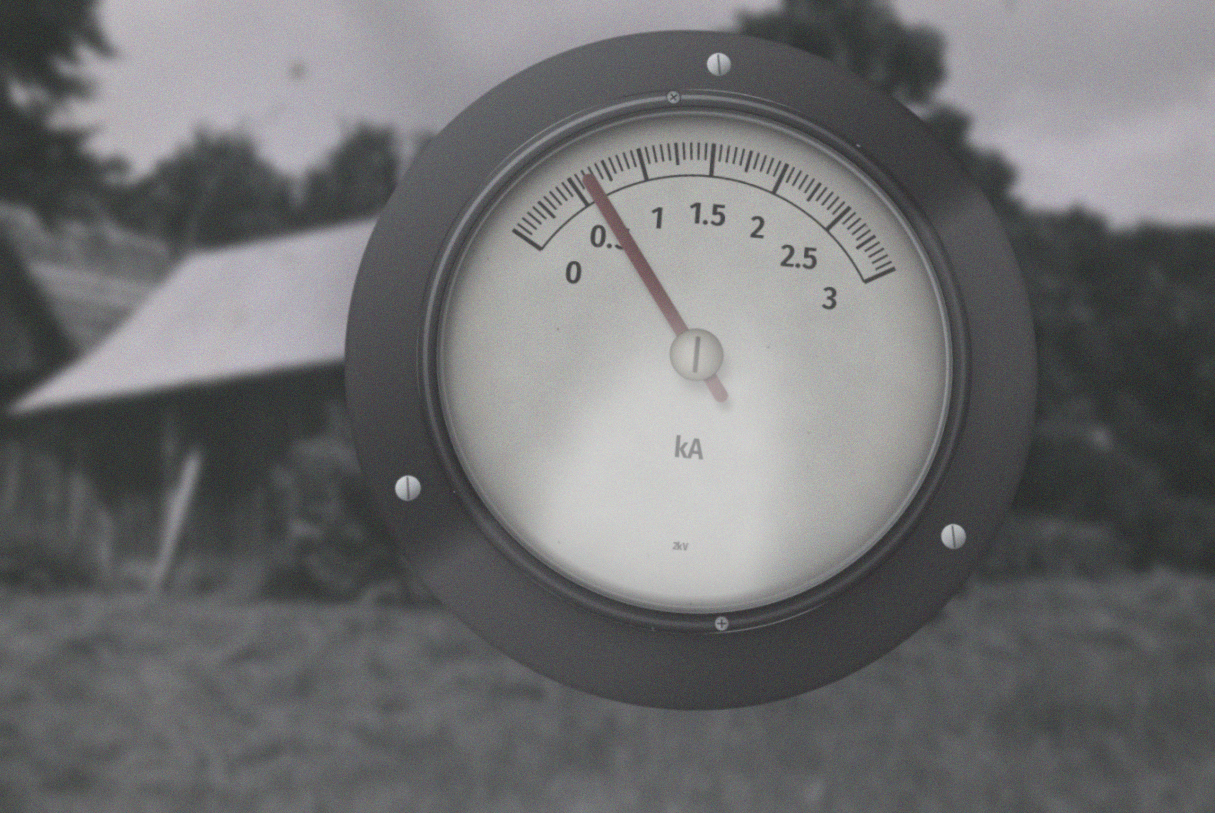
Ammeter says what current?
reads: 0.6 kA
